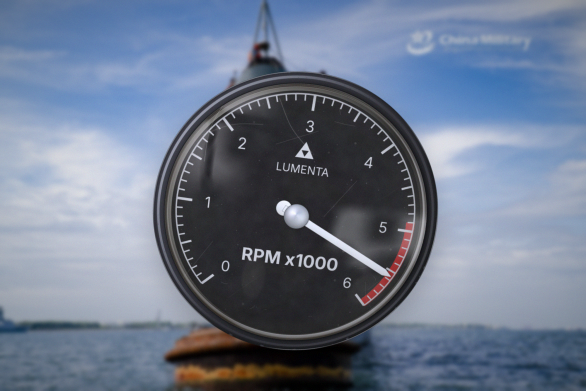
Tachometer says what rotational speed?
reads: 5550 rpm
